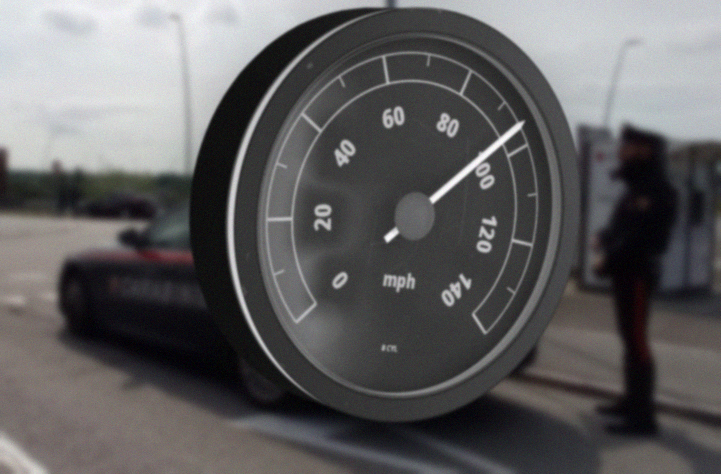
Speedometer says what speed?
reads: 95 mph
